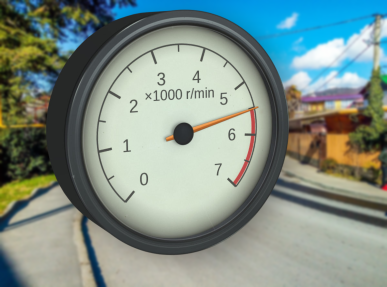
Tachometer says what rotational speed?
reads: 5500 rpm
